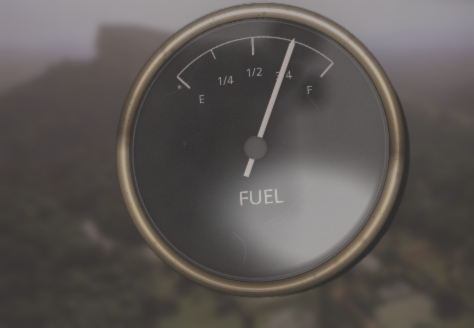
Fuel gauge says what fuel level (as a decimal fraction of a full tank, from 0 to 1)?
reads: 0.75
